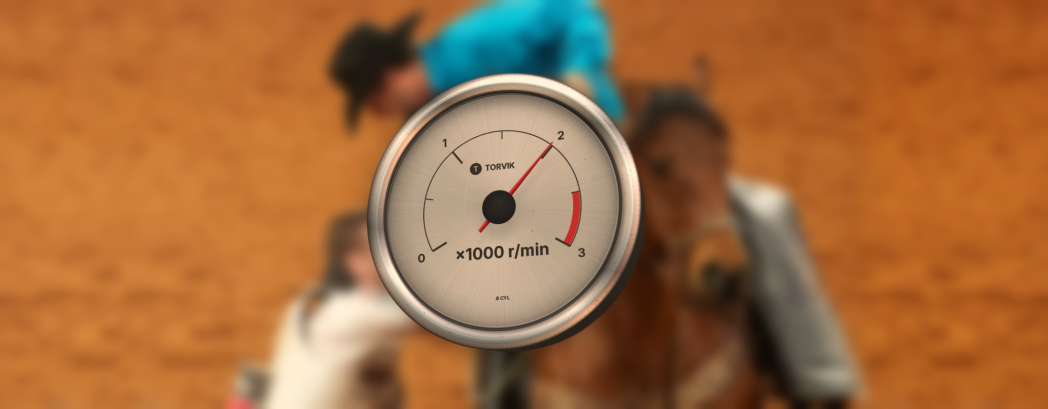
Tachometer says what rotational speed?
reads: 2000 rpm
